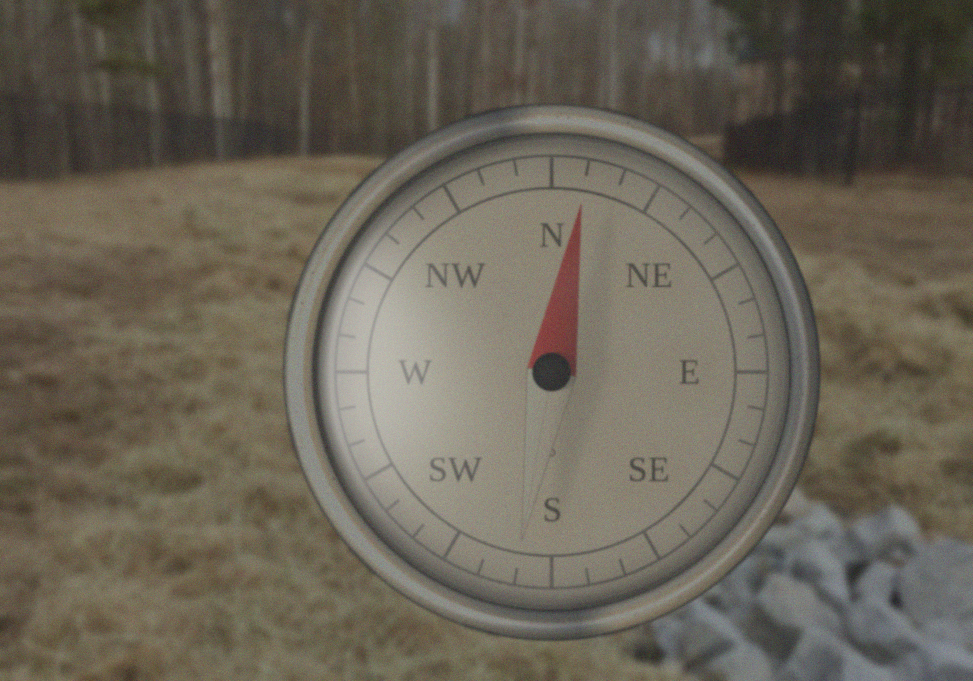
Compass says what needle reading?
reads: 10 °
